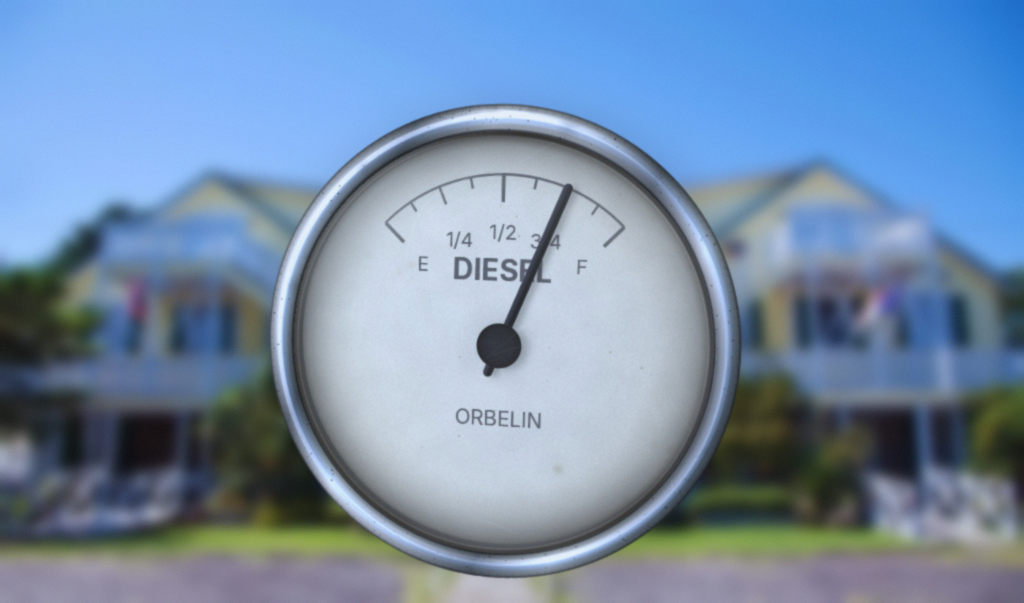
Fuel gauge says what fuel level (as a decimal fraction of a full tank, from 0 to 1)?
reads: 0.75
